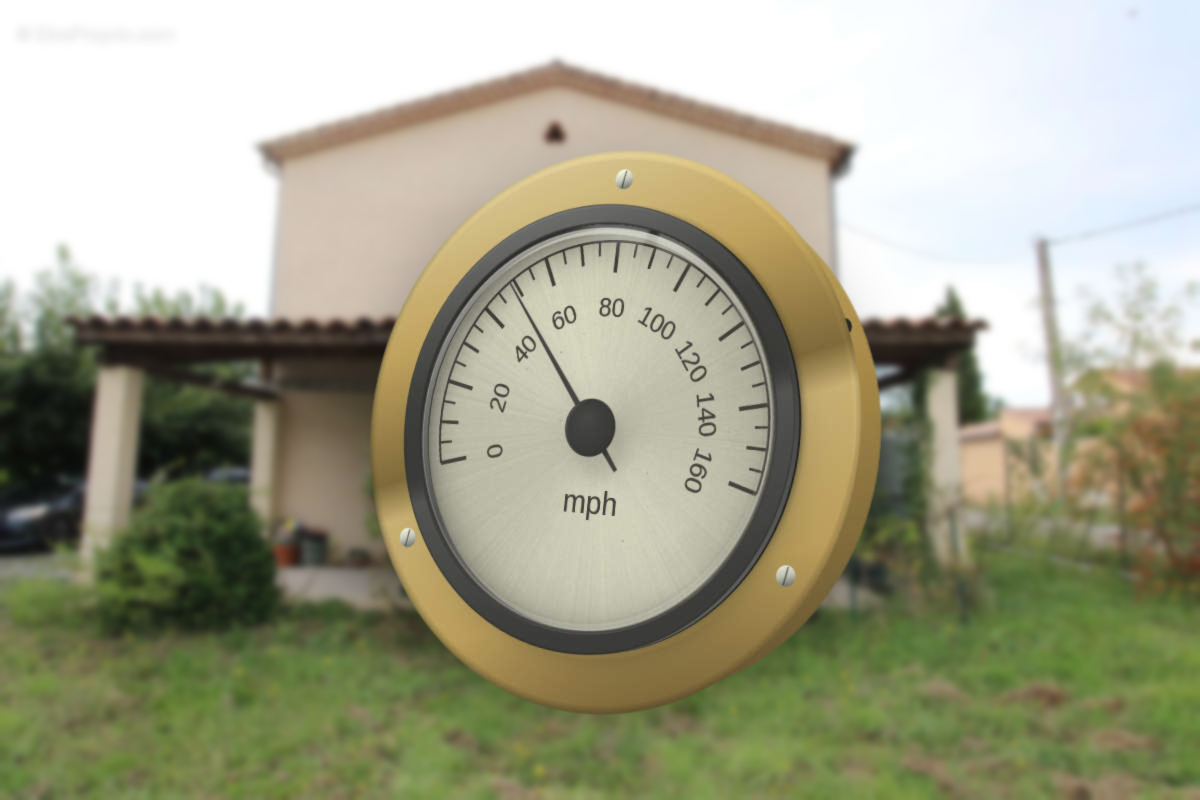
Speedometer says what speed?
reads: 50 mph
